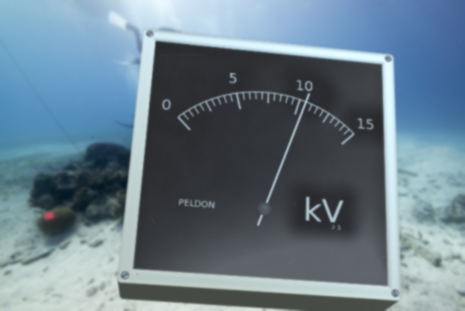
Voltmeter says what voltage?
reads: 10.5 kV
